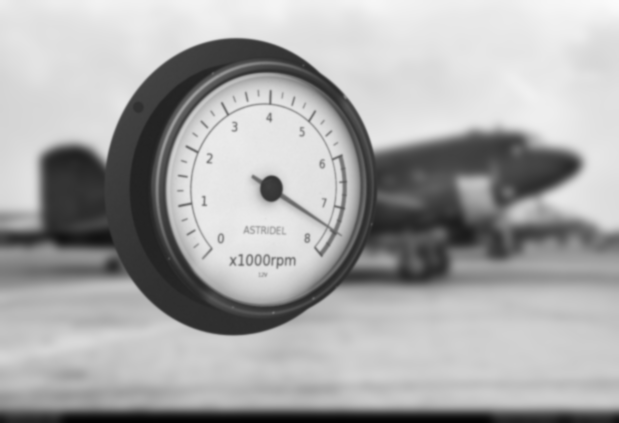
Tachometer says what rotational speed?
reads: 7500 rpm
